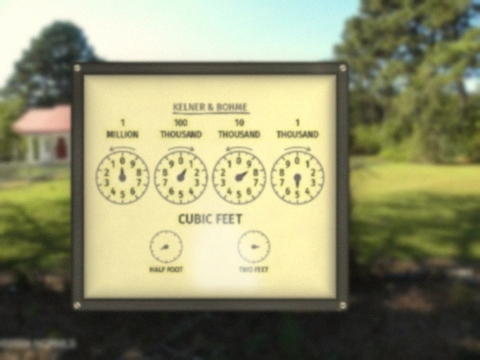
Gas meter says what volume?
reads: 8500 ft³
